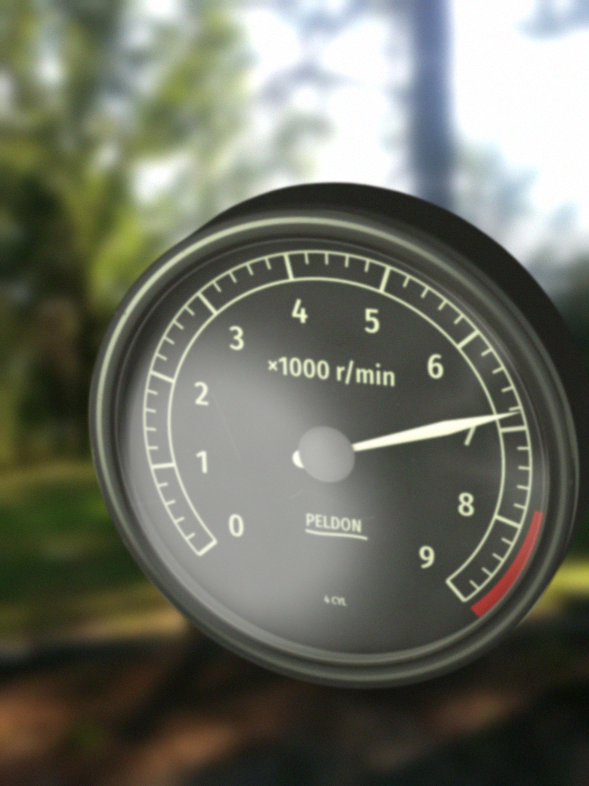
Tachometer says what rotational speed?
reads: 6800 rpm
